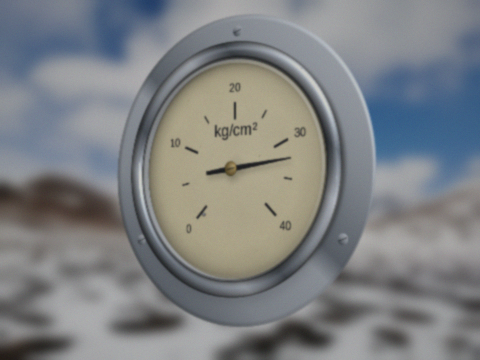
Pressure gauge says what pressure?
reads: 32.5 kg/cm²
